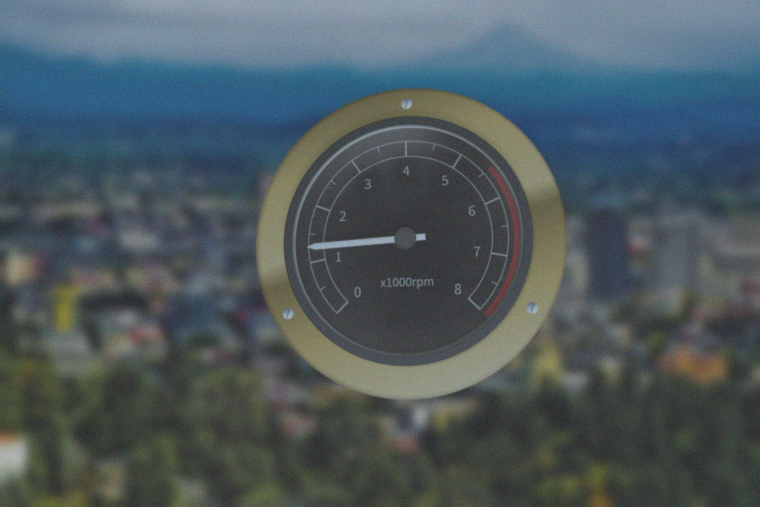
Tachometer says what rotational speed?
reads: 1250 rpm
